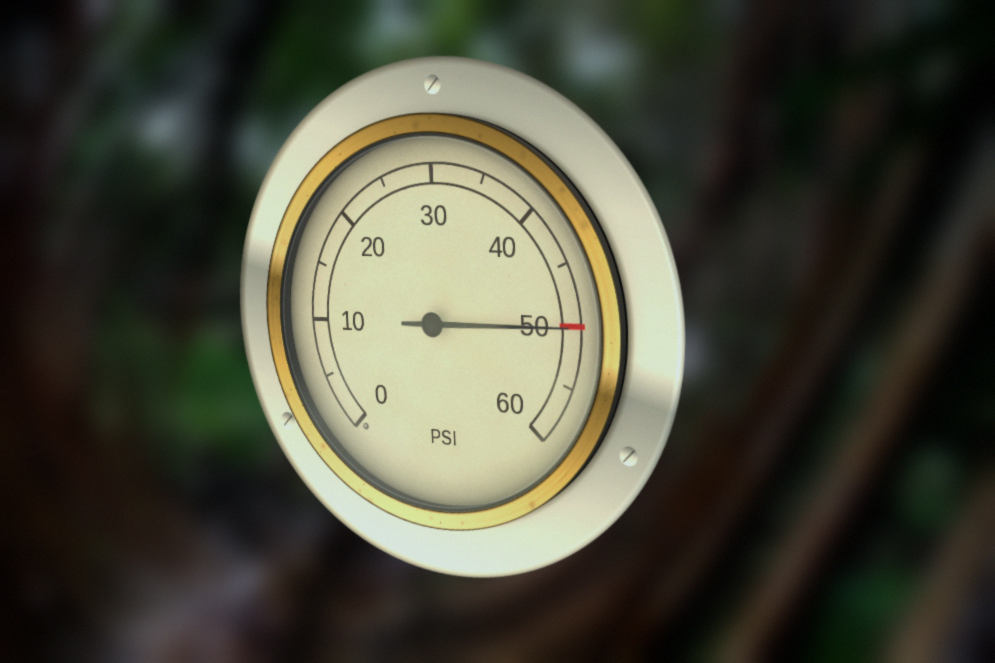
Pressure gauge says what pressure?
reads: 50 psi
